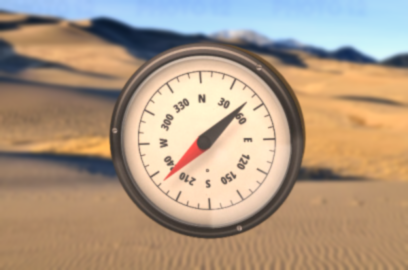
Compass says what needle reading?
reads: 230 °
